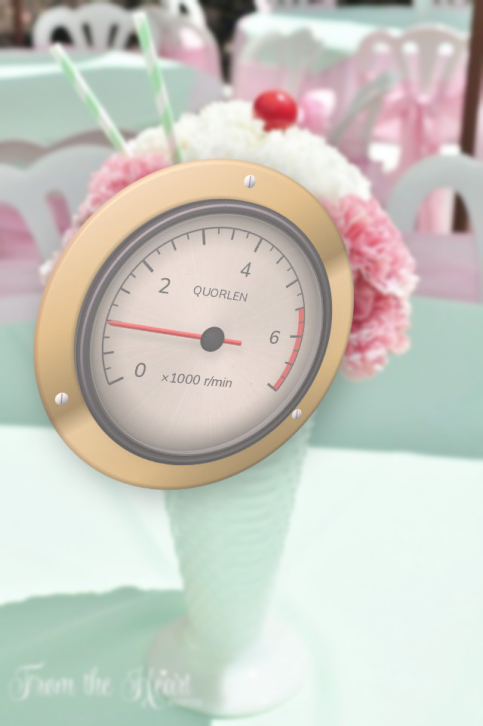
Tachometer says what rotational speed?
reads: 1000 rpm
